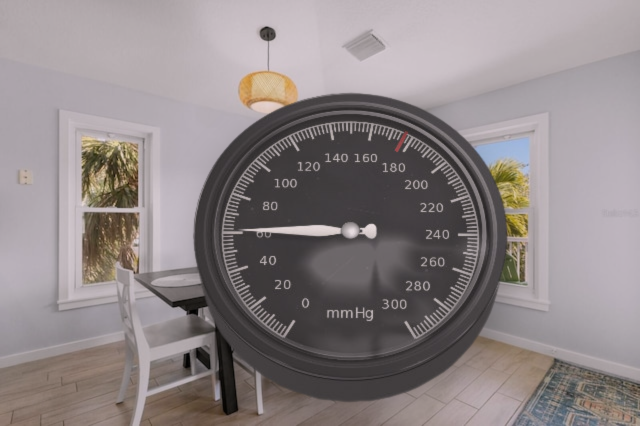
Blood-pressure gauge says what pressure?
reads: 60 mmHg
